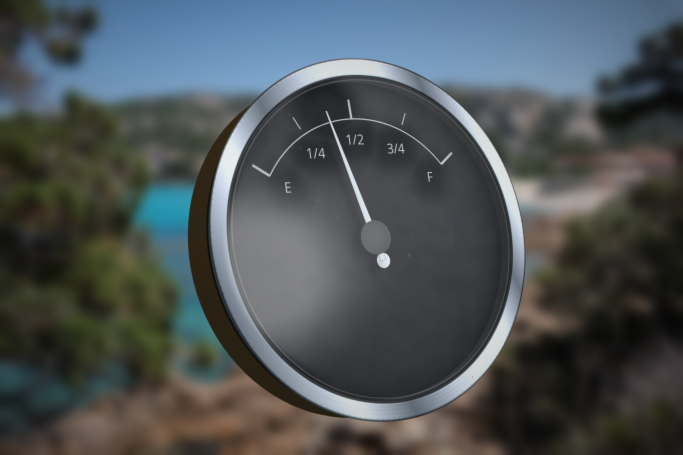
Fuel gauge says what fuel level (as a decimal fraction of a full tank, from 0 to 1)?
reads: 0.375
